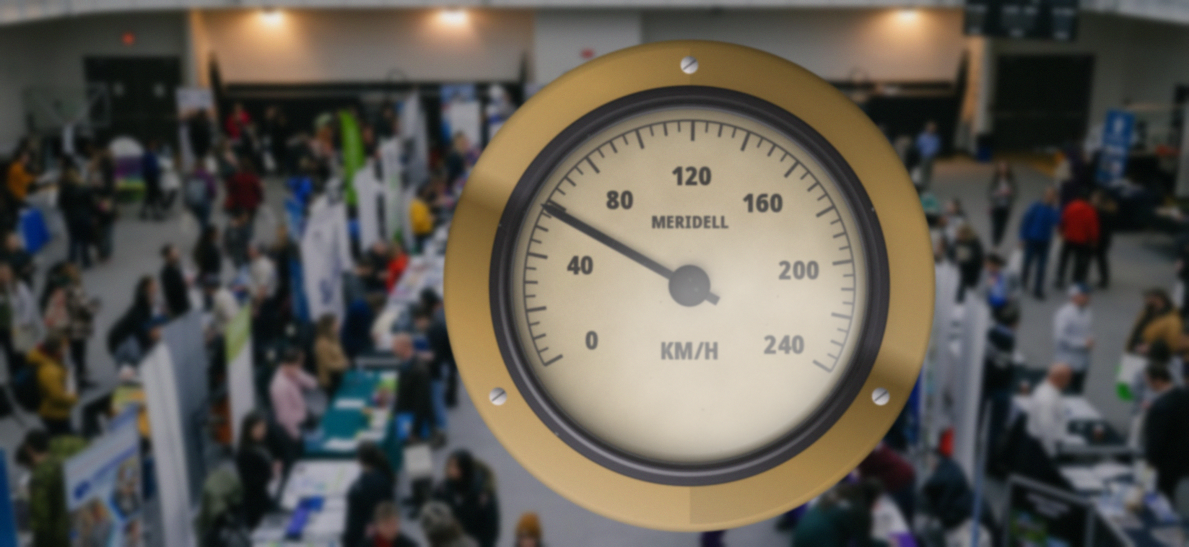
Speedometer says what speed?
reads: 57.5 km/h
